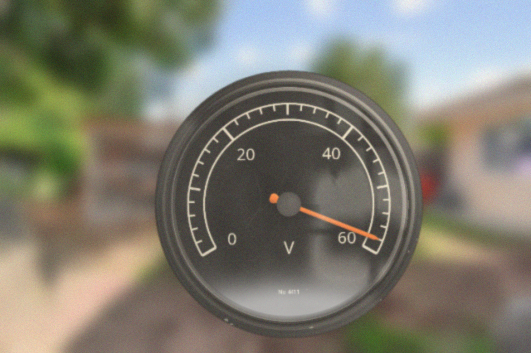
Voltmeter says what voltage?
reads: 58 V
